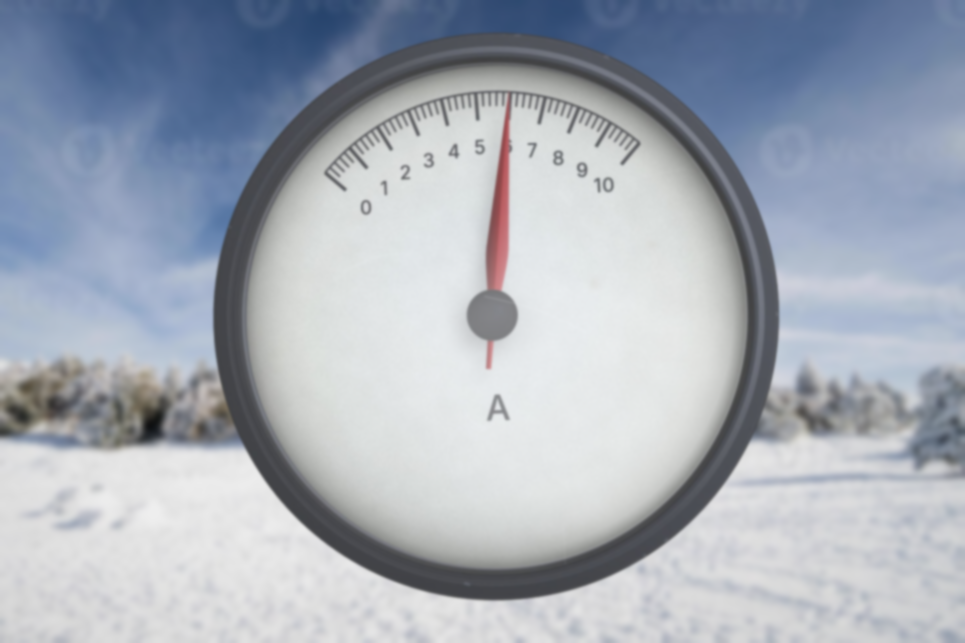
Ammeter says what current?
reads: 6 A
